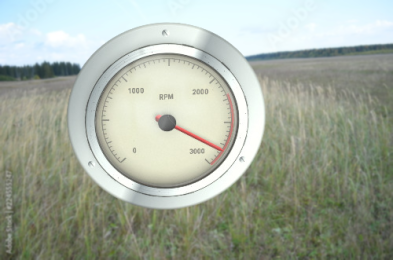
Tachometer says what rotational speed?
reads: 2800 rpm
